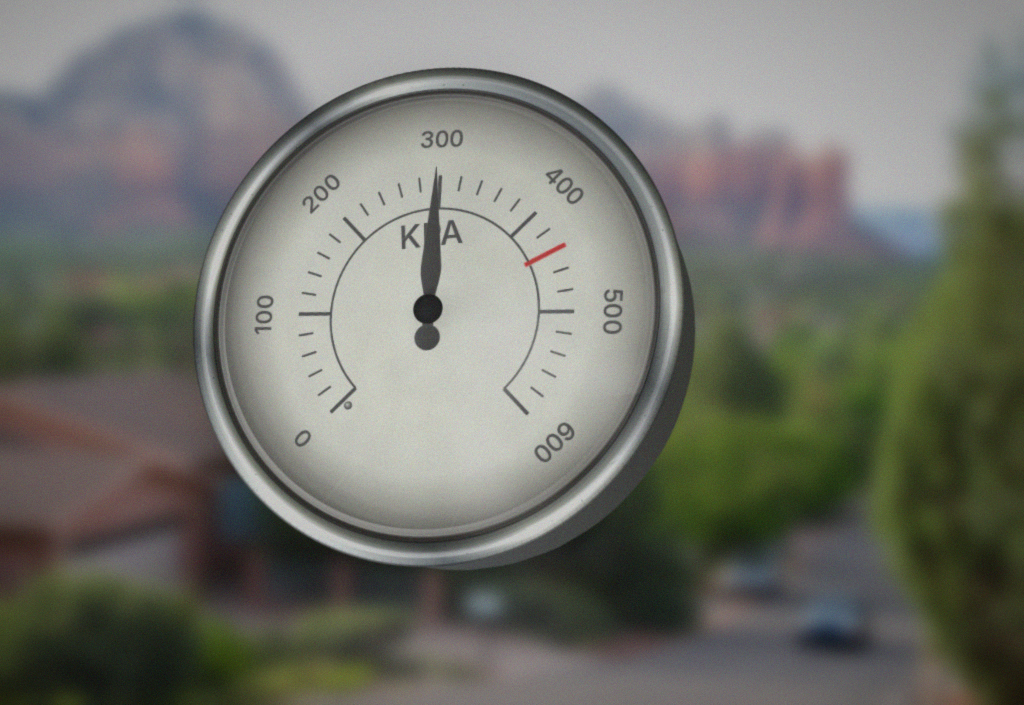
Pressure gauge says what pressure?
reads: 300 kPa
